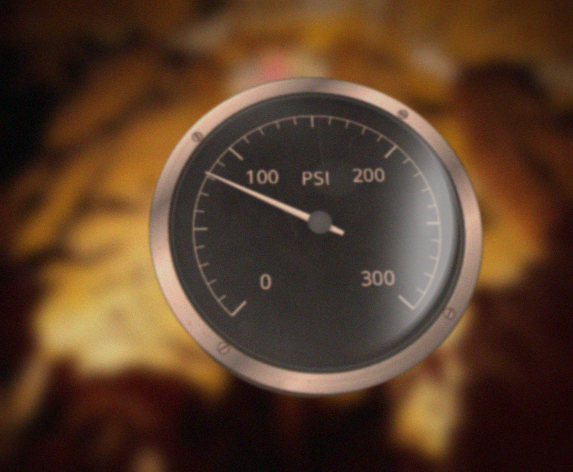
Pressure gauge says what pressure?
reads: 80 psi
